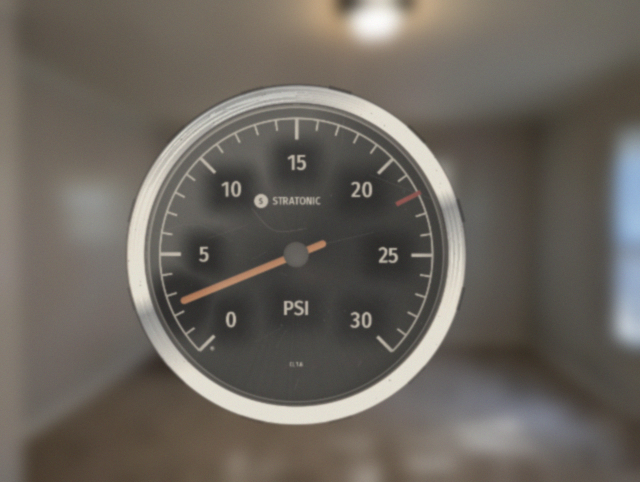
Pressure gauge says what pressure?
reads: 2.5 psi
